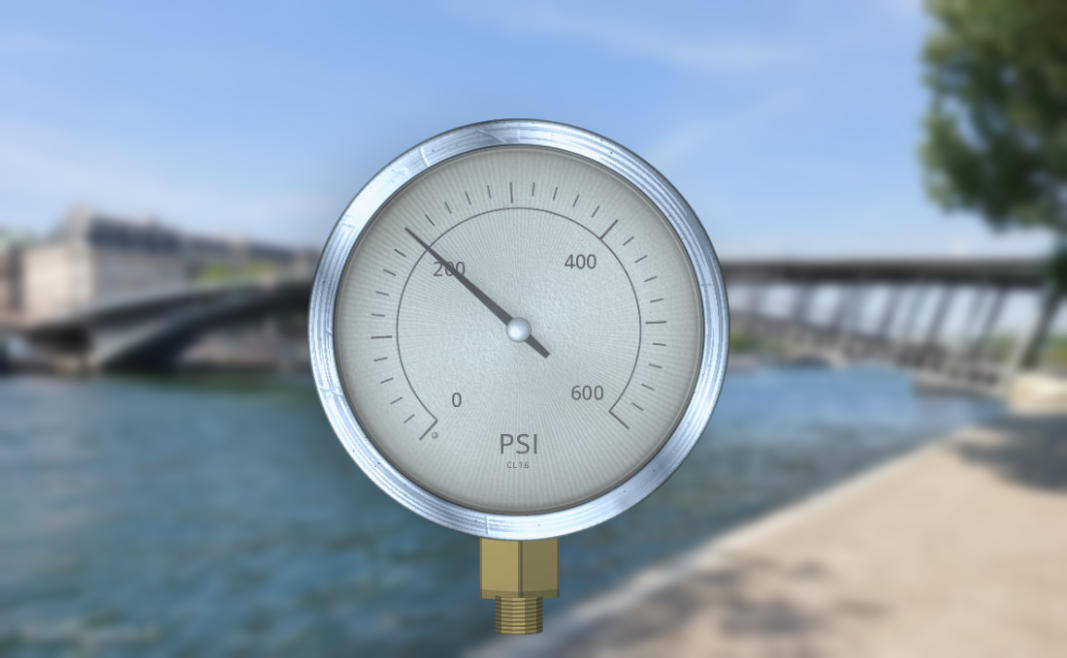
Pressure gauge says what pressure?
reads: 200 psi
